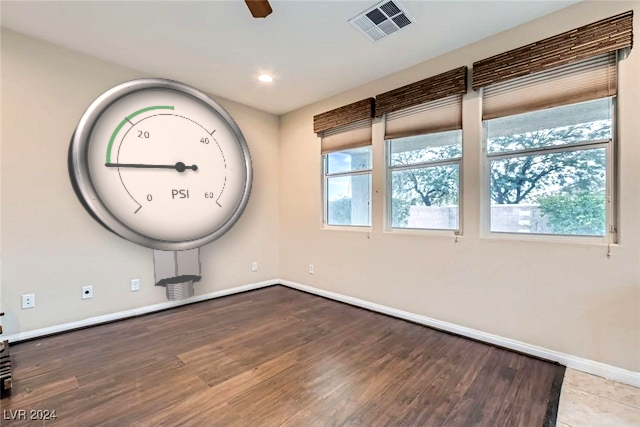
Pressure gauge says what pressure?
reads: 10 psi
